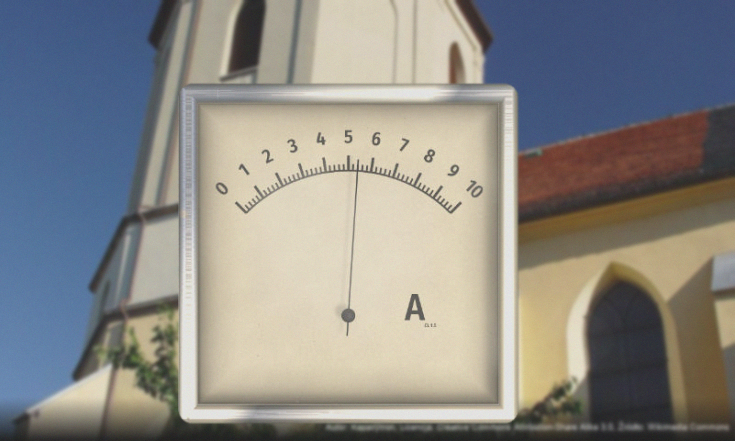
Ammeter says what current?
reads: 5.4 A
